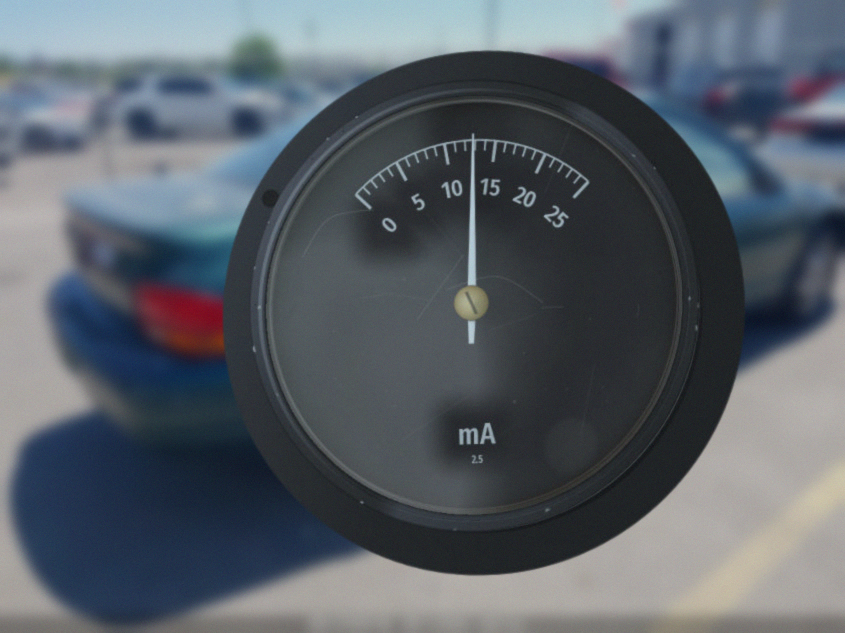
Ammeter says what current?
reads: 13 mA
